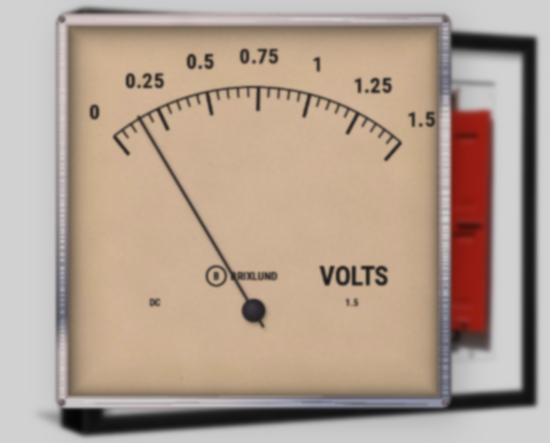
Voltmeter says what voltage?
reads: 0.15 V
